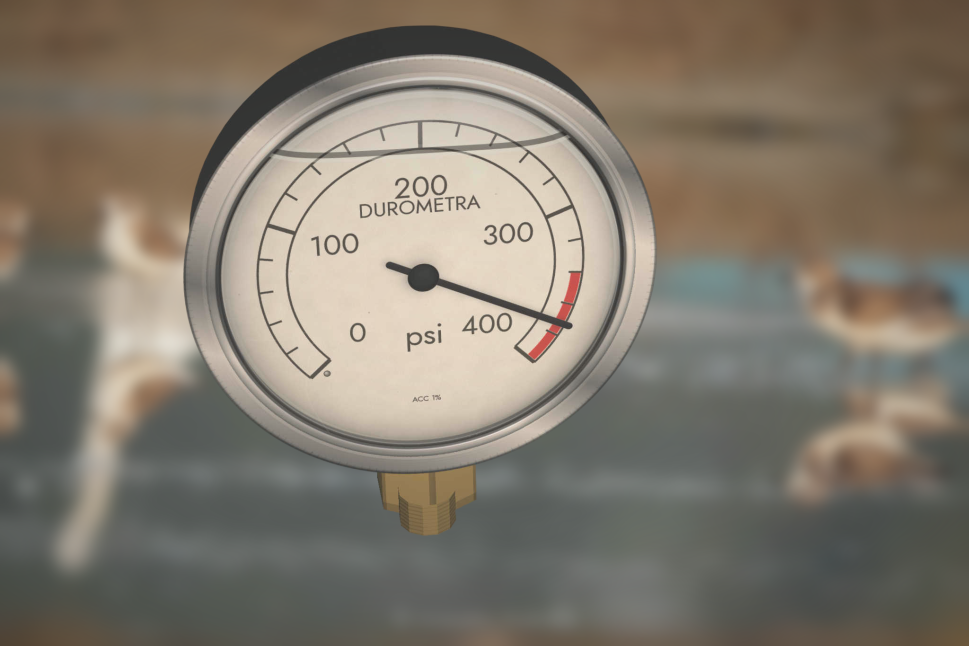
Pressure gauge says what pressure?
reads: 370 psi
